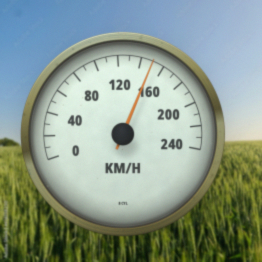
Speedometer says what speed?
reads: 150 km/h
